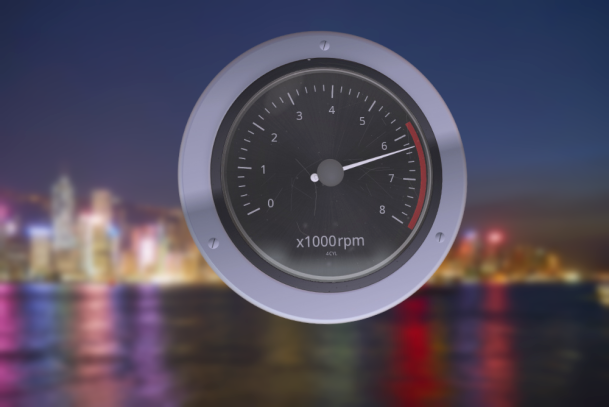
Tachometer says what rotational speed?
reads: 6300 rpm
